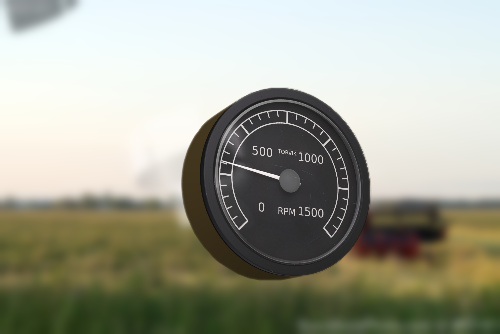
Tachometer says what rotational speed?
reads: 300 rpm
